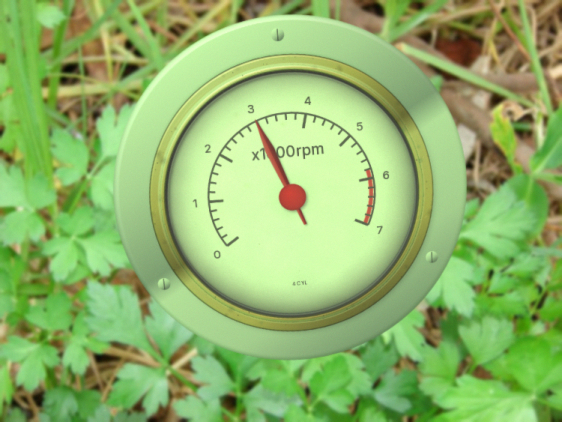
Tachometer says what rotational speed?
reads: 3000 rpm
